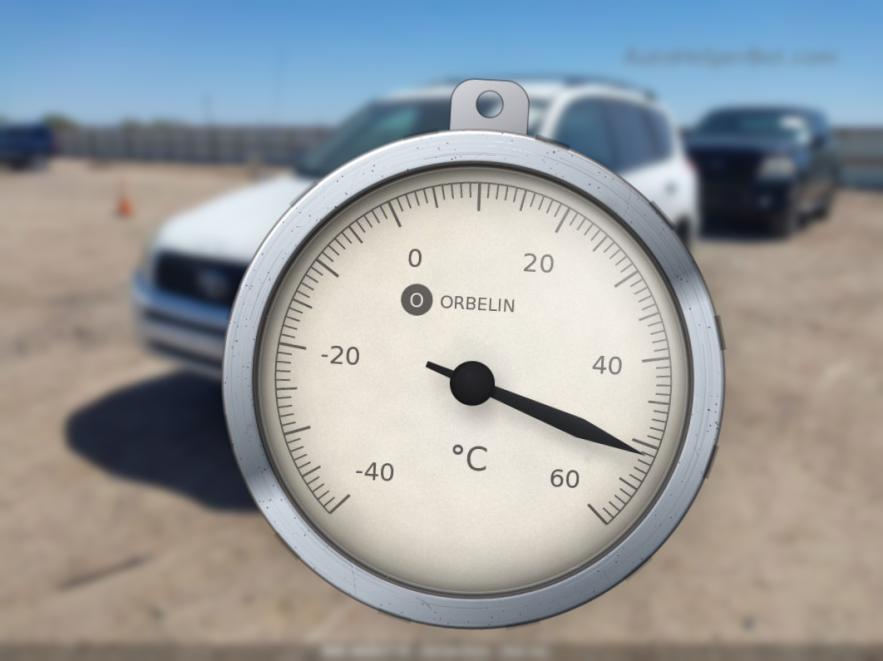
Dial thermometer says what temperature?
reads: 51 °C
